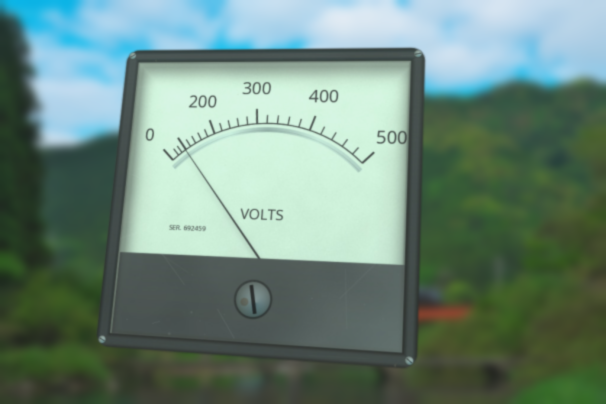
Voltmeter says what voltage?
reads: 100 V
